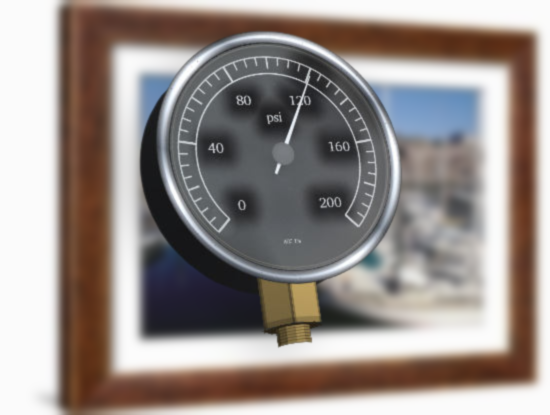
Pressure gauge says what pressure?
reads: 120 psi
